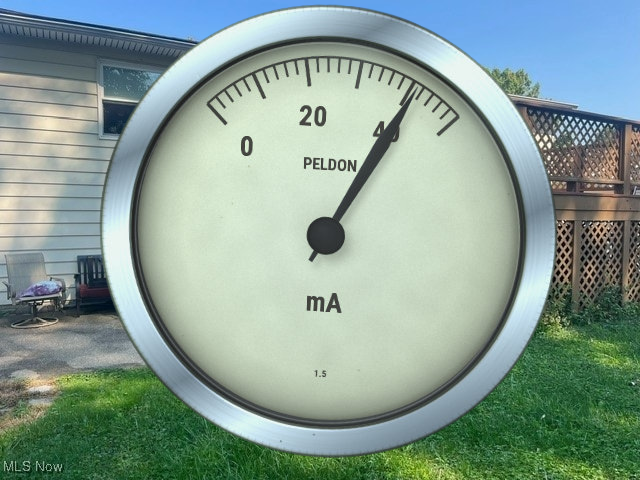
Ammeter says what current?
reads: 41 mA
